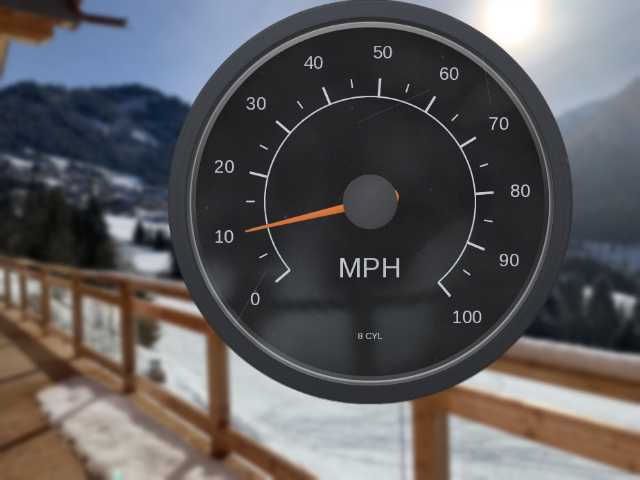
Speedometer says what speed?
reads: 10 mph
